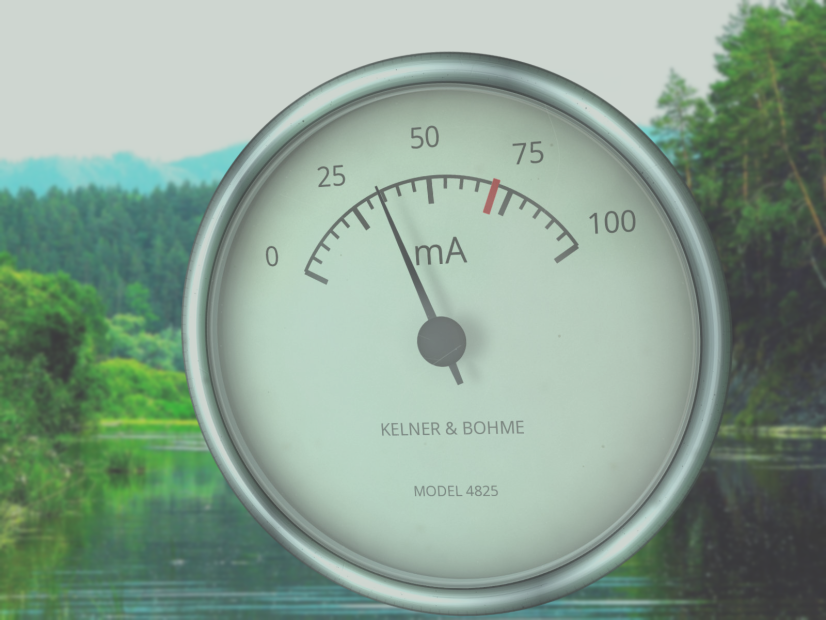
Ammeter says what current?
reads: 35 mA
